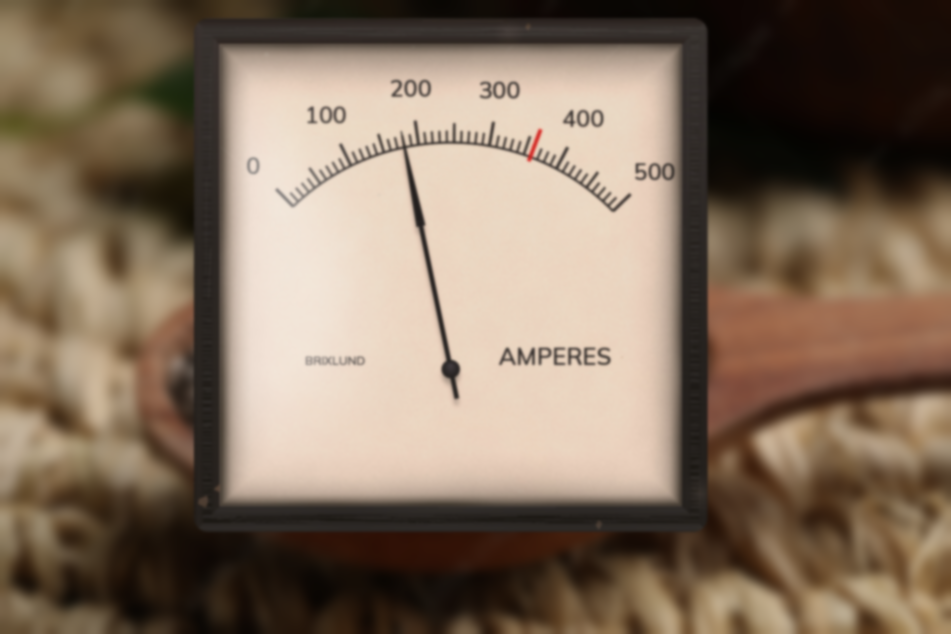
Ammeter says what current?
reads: 180 A
